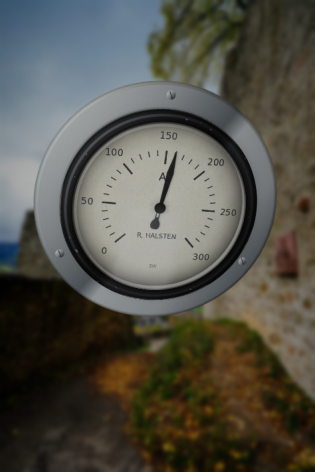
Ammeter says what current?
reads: 160 A
